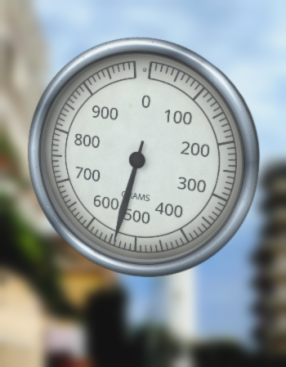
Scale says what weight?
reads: 540 g
